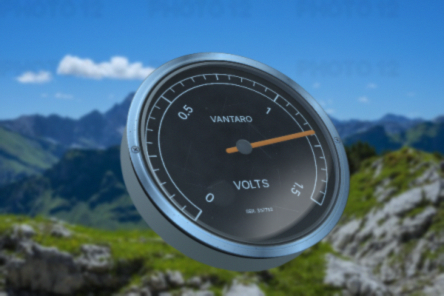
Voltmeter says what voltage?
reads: 1.2 V
